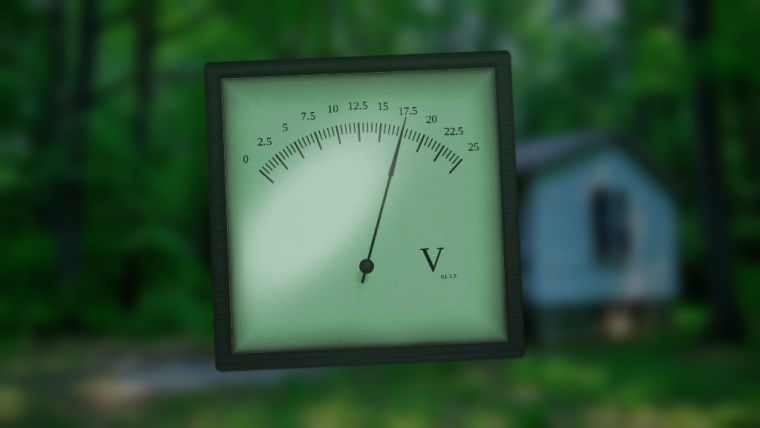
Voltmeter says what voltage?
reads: 17.5 V
